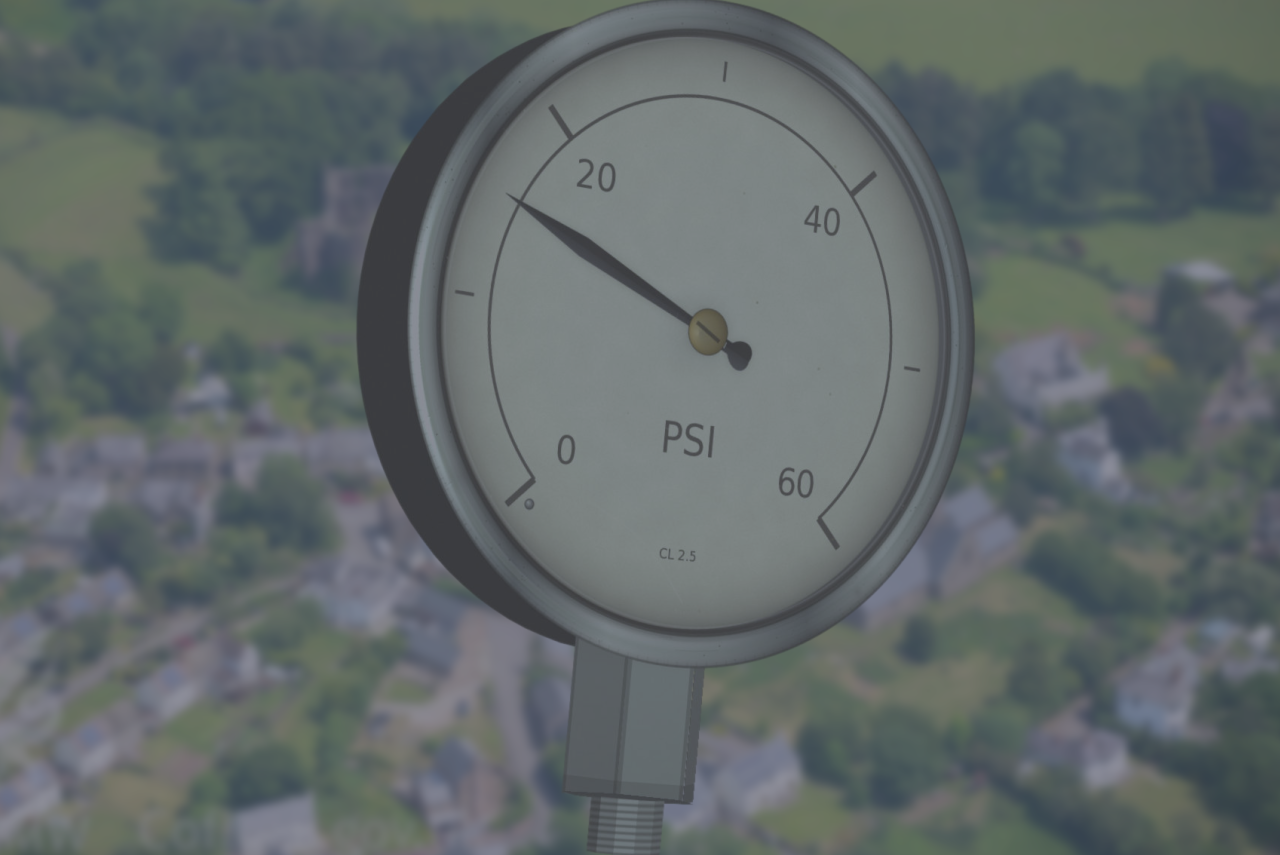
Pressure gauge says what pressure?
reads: 15 psi
